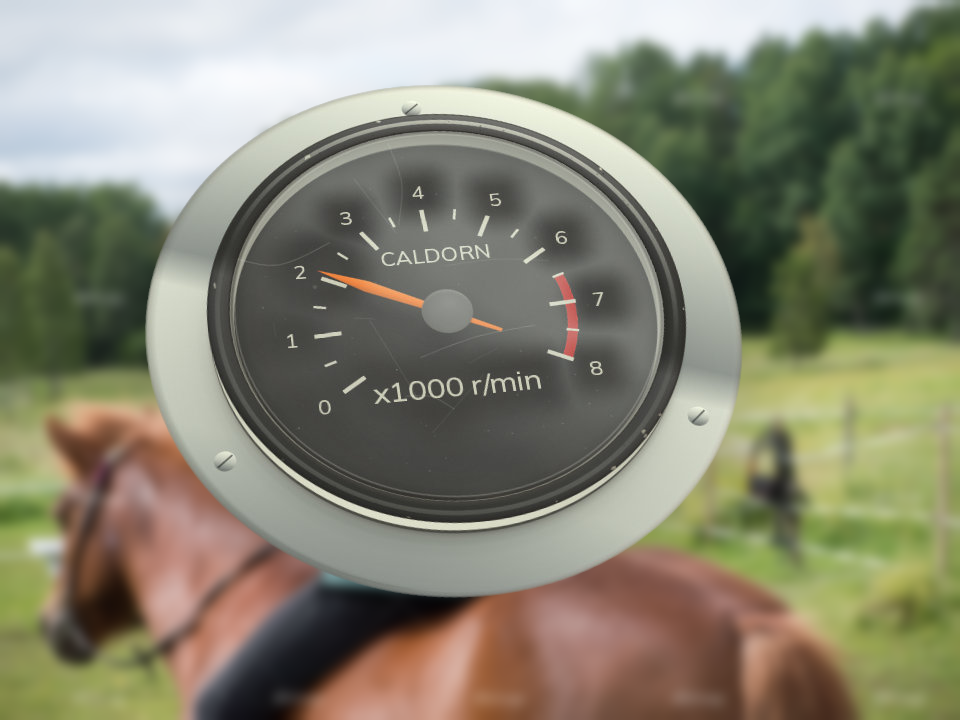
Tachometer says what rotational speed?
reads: 2000 rpm
